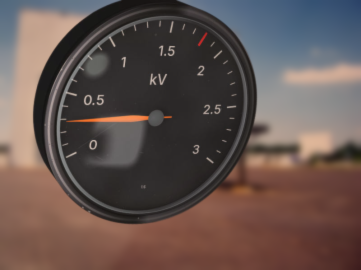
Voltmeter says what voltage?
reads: 0.3 kV
